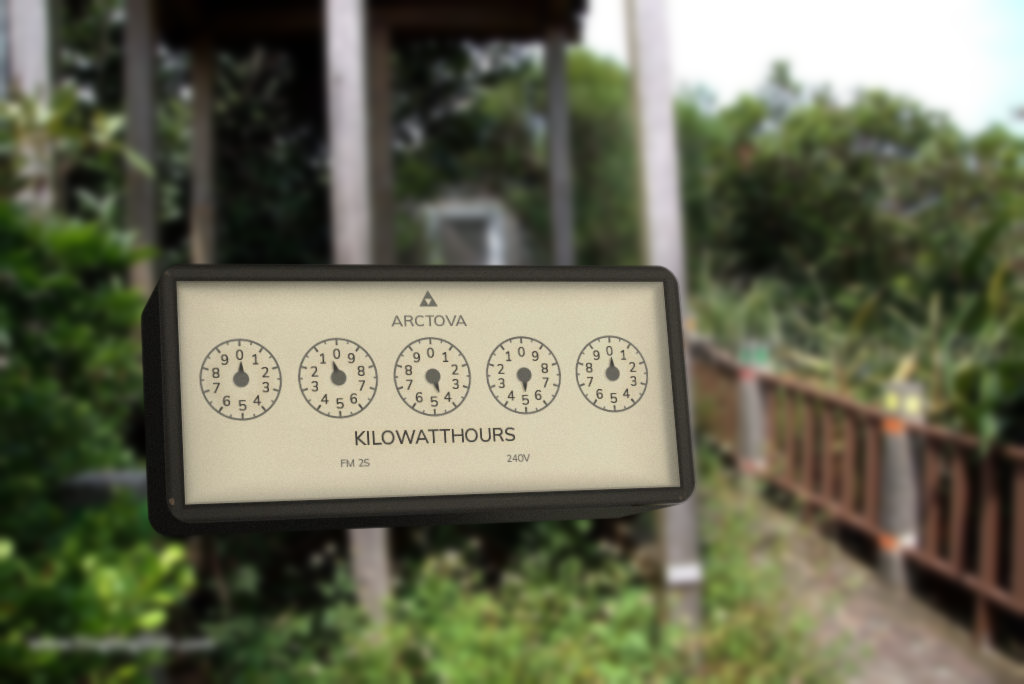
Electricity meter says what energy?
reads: 450 kWh
